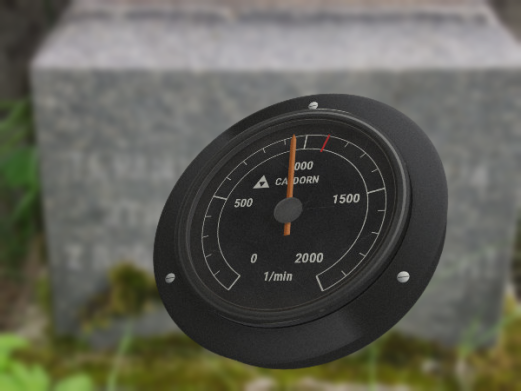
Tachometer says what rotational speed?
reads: 950 rpm
